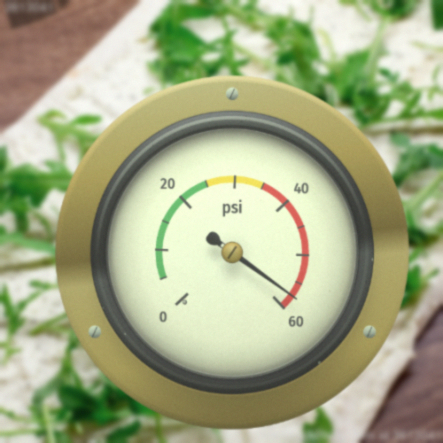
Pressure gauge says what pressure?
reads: 57.5 psi
